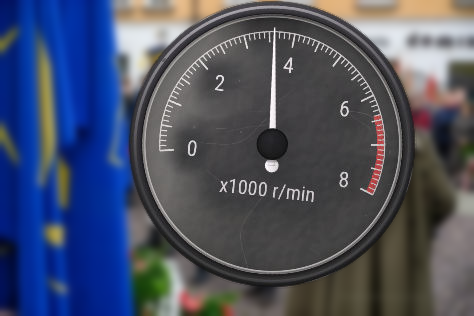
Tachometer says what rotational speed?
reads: 3600 rpm
